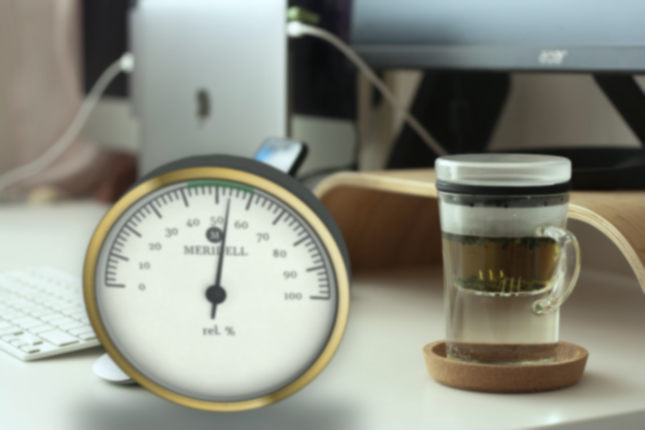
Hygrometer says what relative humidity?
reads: 54 %
